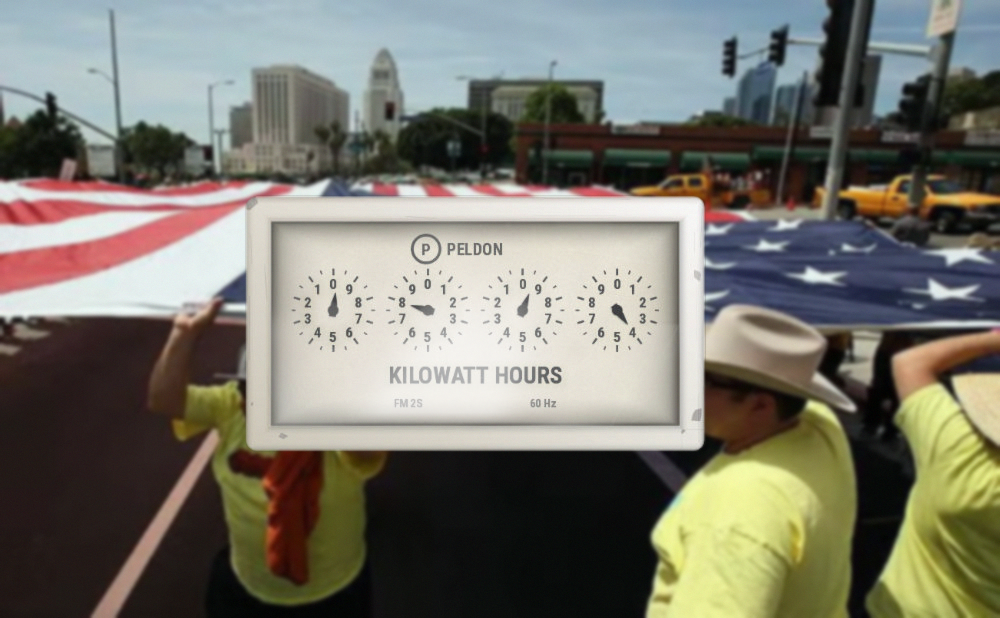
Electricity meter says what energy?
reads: 9794 kWh
